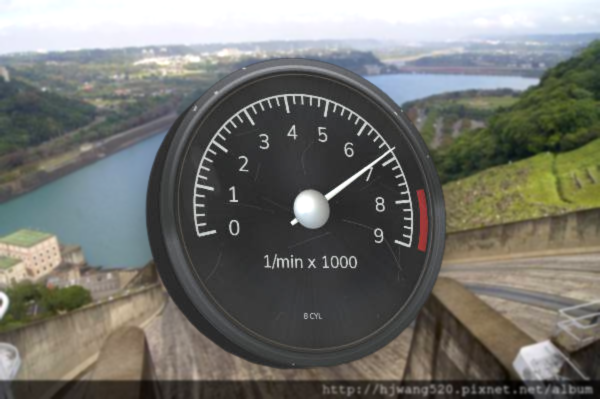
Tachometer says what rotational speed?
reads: 6800 rpm
